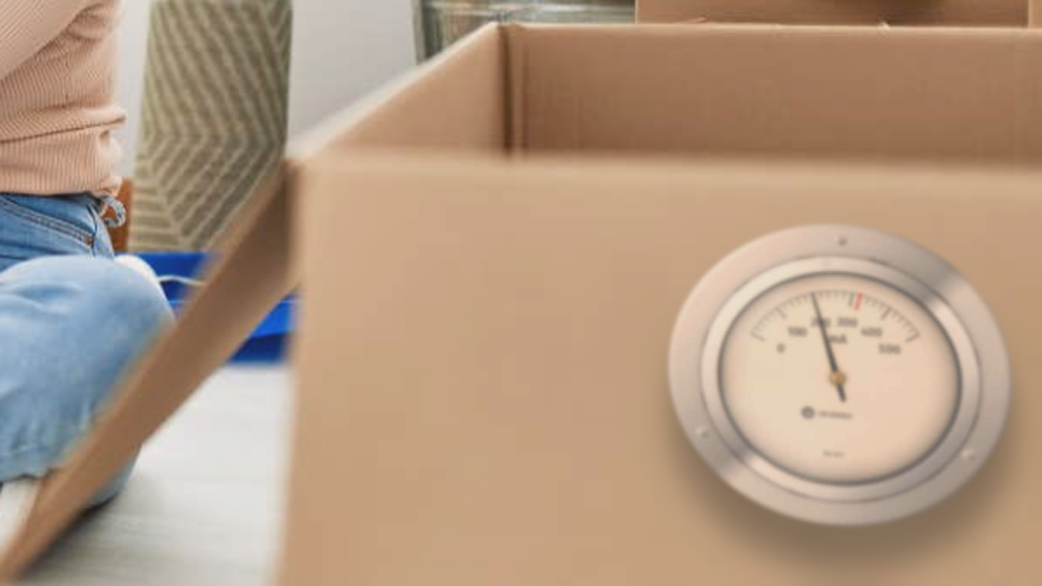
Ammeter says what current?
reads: 200 mA
